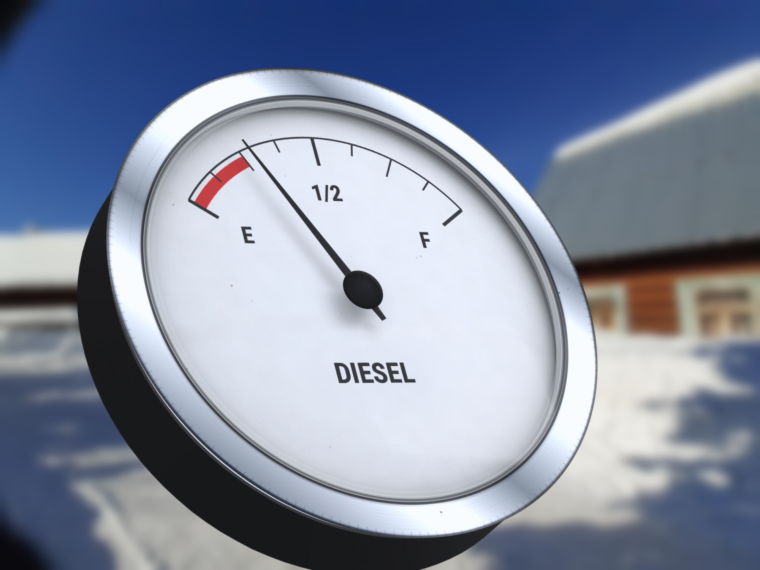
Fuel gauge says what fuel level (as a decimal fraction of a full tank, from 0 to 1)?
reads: 0.25
